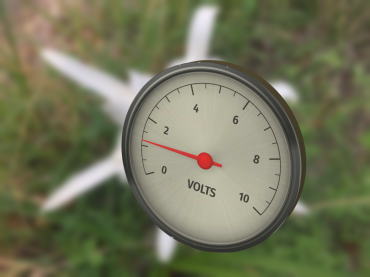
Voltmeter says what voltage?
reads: 1.25 V
